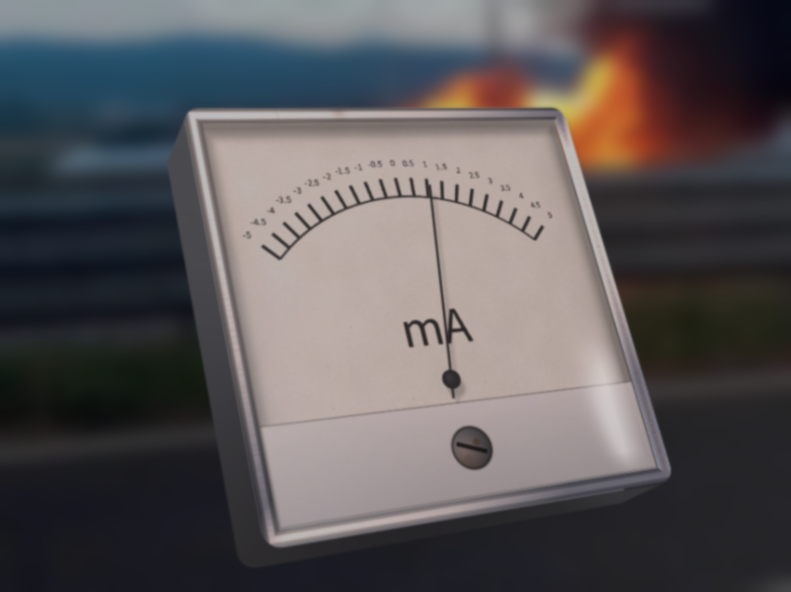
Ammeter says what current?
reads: 1 mA
